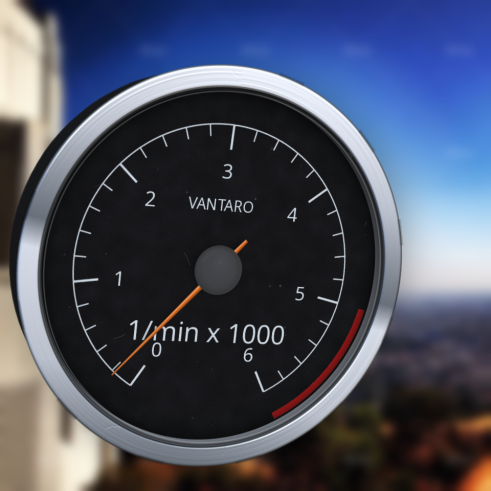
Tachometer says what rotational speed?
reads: 200 rpm
